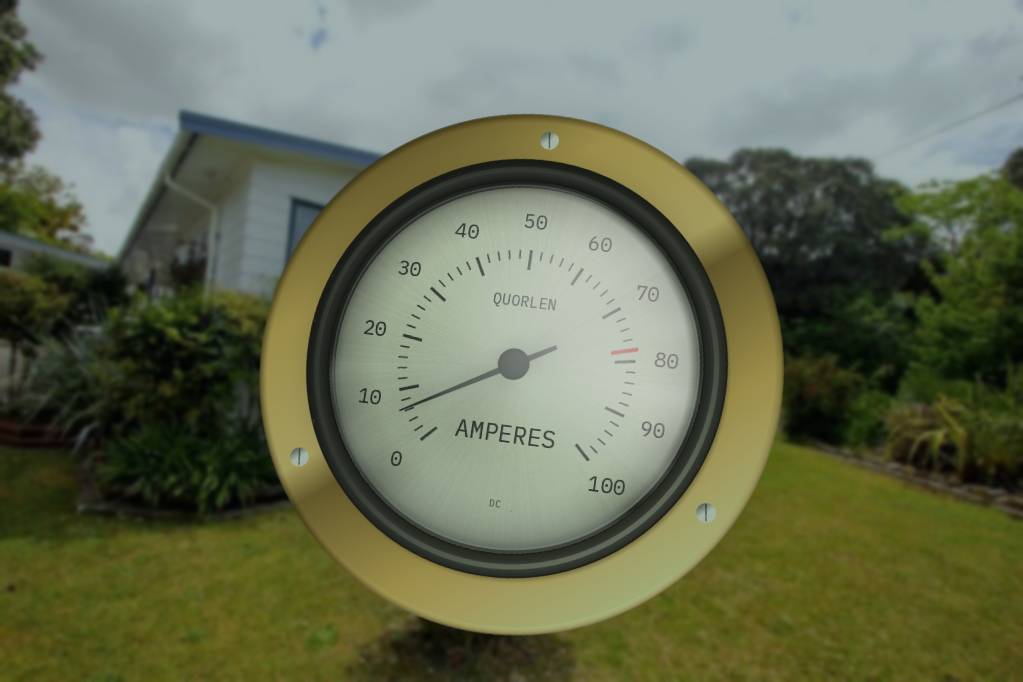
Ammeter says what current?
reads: 6 A
